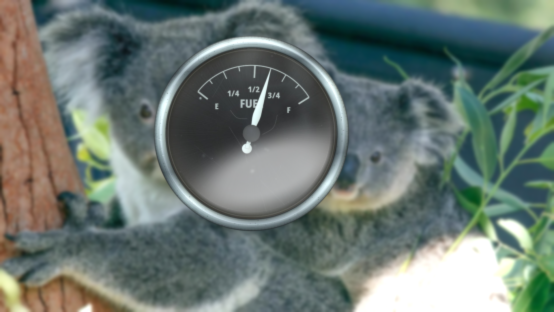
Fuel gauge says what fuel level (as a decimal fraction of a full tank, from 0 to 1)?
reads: 0.625
